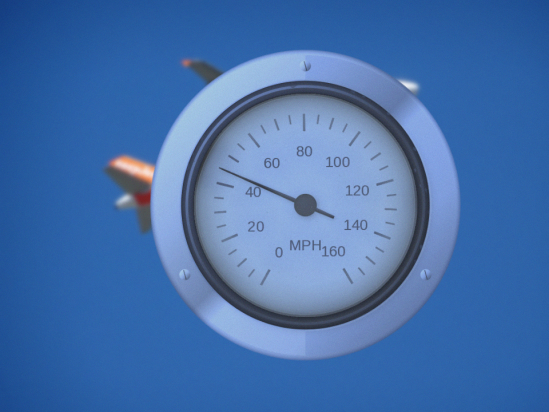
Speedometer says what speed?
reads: 45 mph
